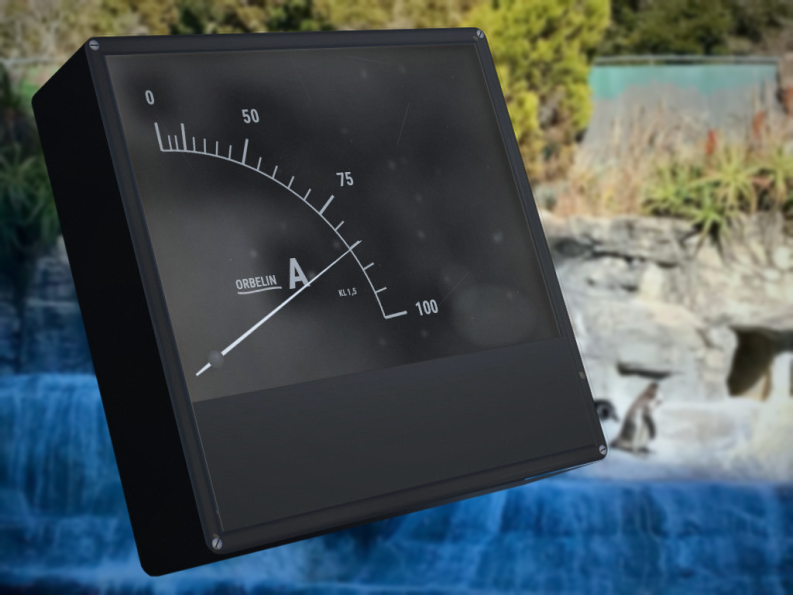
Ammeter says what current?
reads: 85 A
